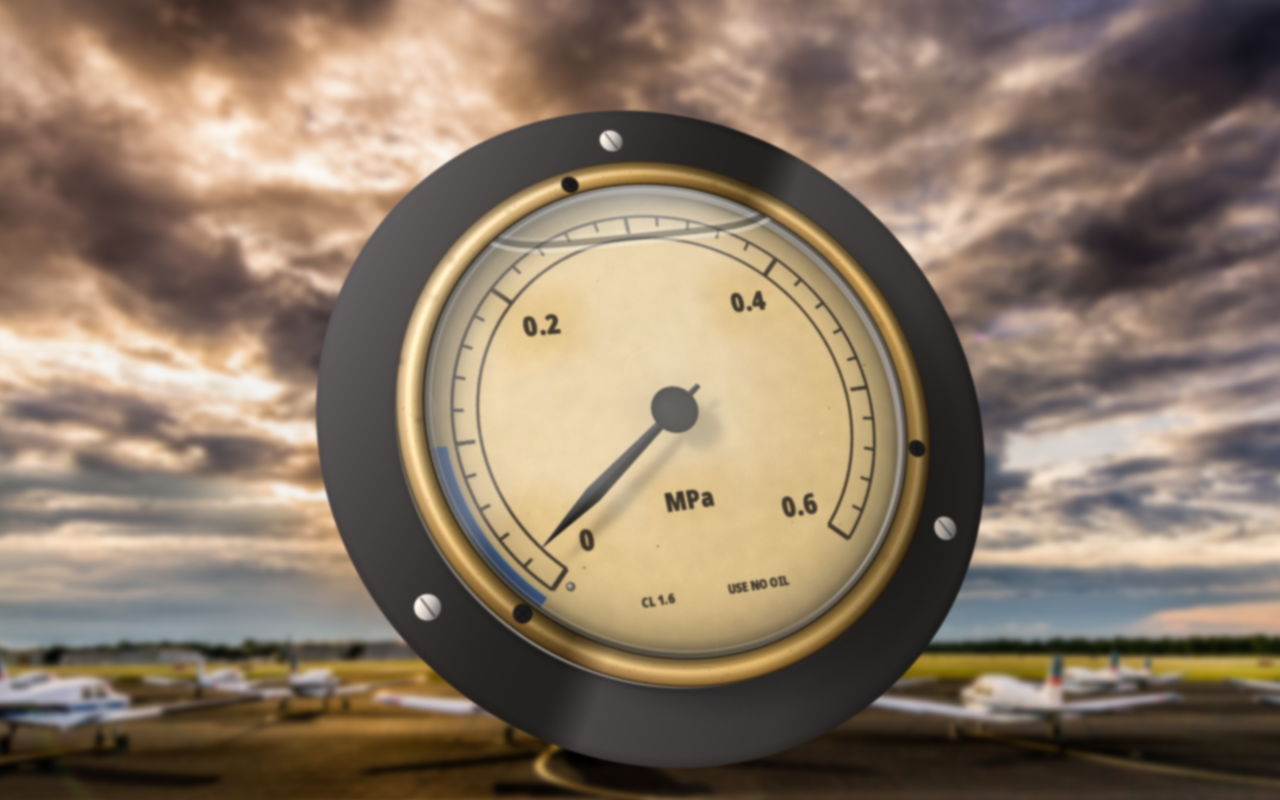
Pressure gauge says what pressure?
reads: 0.02 MPa
